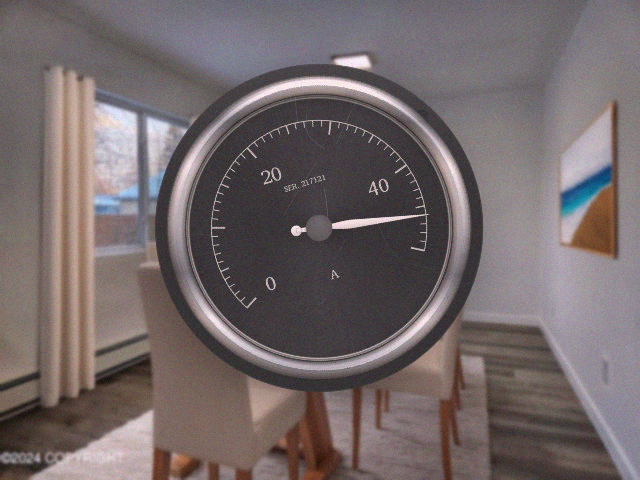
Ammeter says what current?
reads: 46 A
